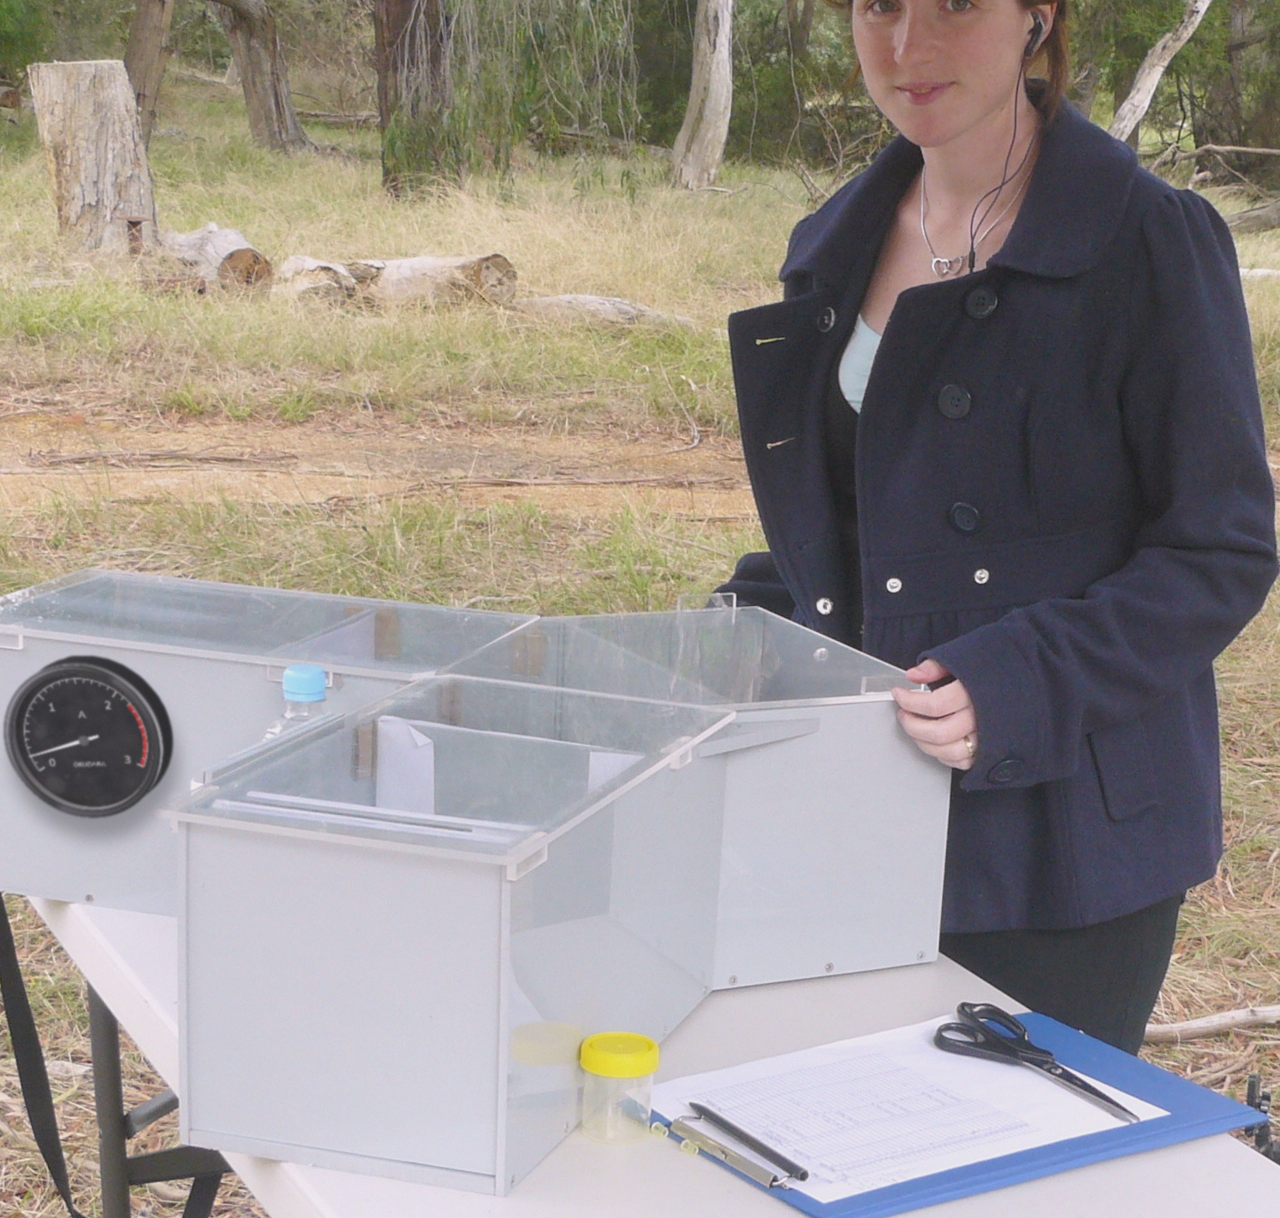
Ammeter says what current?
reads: 0.2 A
